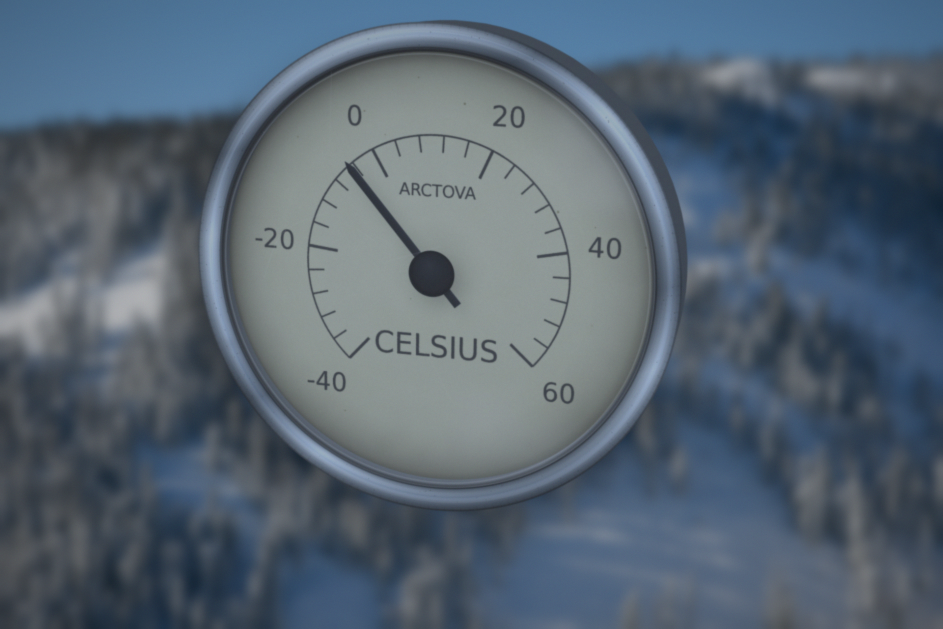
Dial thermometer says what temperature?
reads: -4 °C
